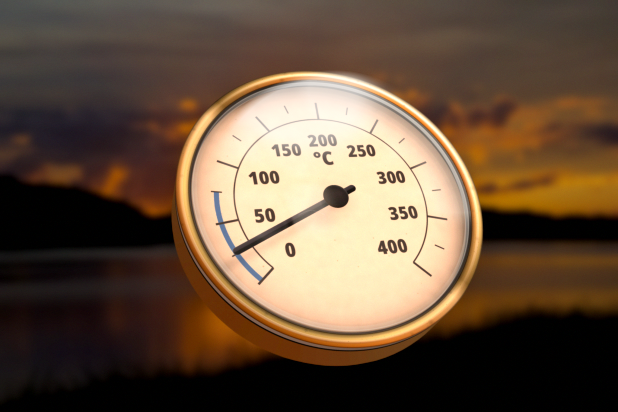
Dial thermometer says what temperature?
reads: 25 °C
